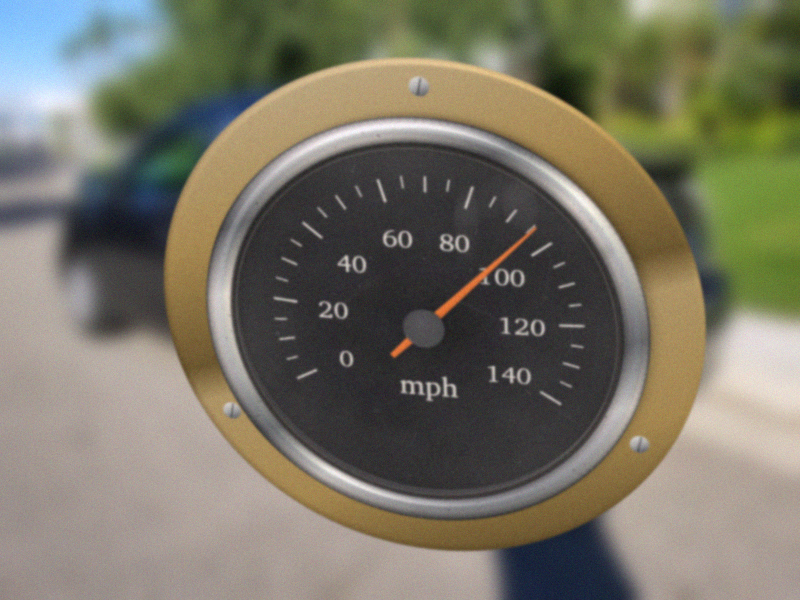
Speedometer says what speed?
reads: 95 mph
